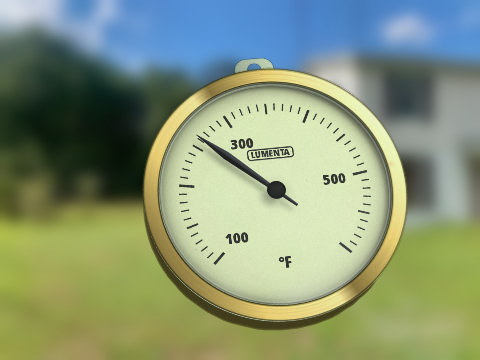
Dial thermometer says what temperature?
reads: 260 °F
